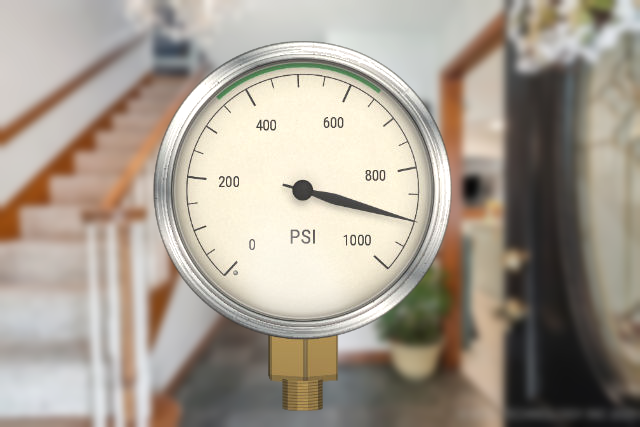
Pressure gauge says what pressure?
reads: 900 psi
